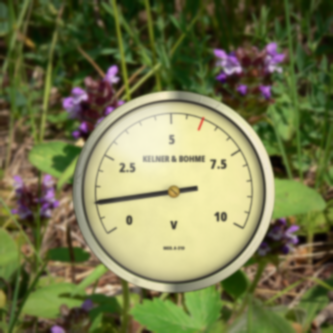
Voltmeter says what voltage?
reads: 1 V
